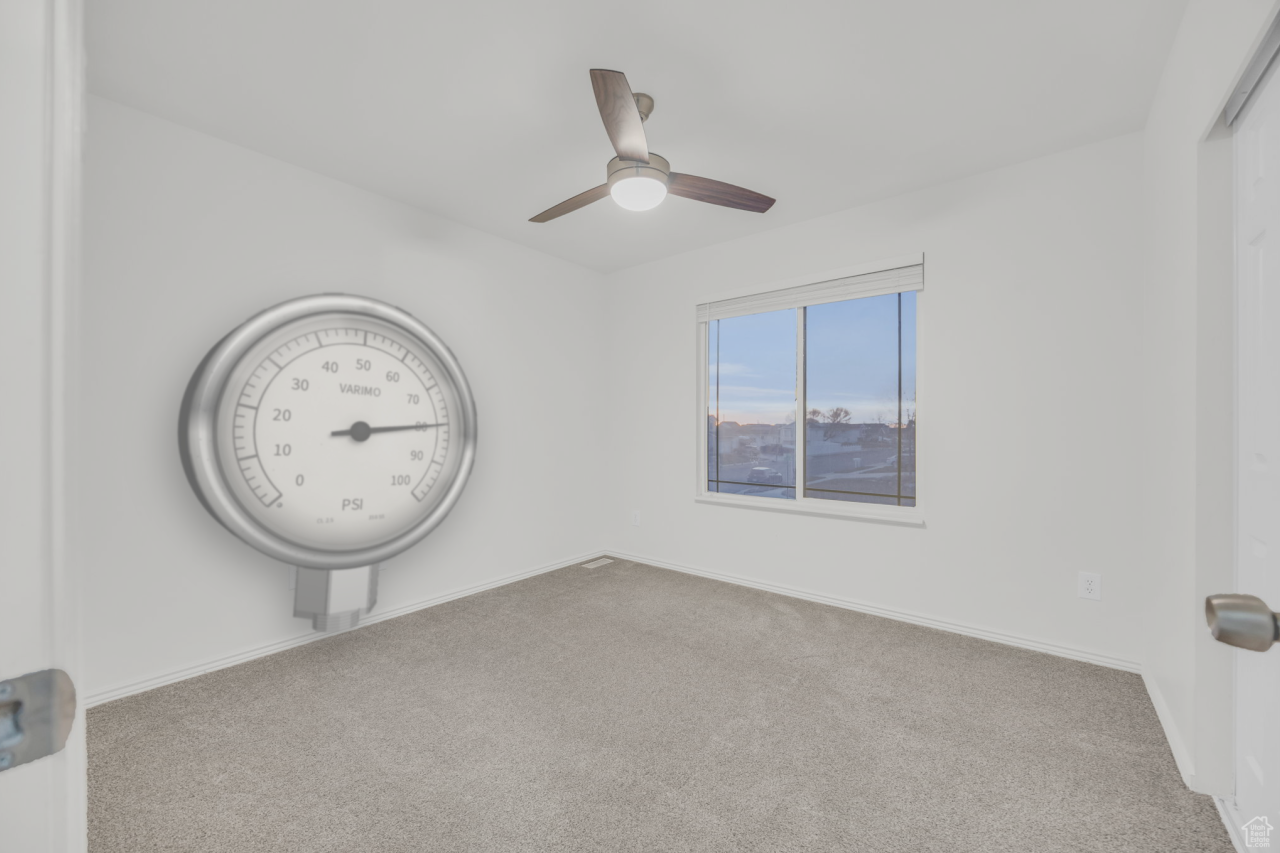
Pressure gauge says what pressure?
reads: 80 psi
